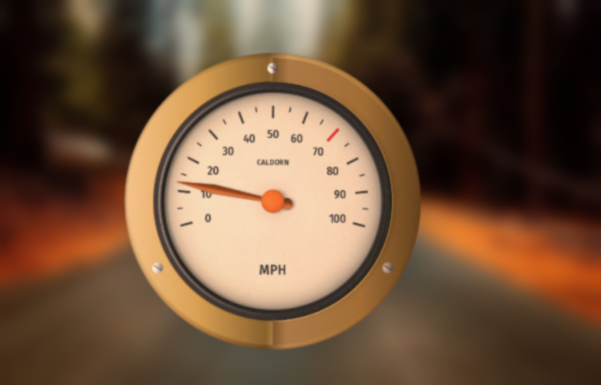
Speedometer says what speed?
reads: 12.5 mph
